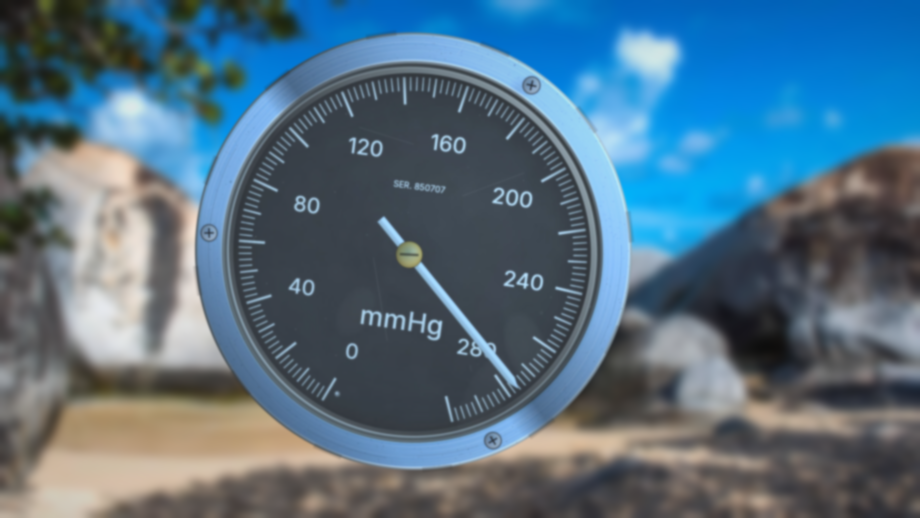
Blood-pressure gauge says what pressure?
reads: 276 mmHg
